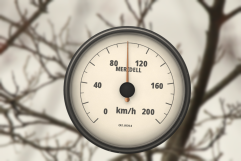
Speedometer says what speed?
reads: 100 km/h
